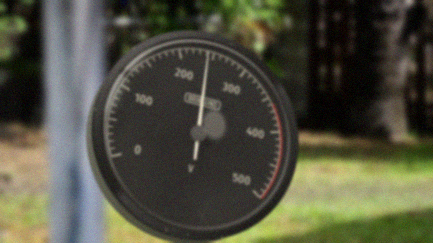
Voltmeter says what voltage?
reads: 240 V
